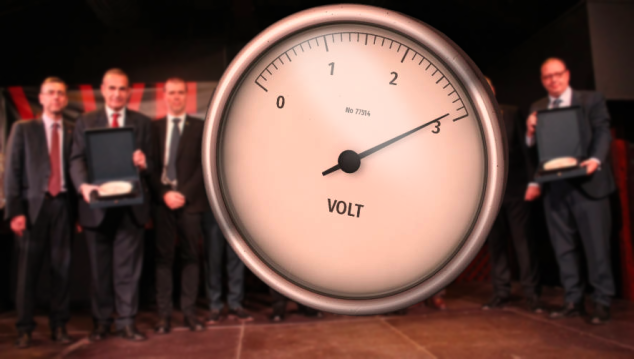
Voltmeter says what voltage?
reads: 2.9 V
